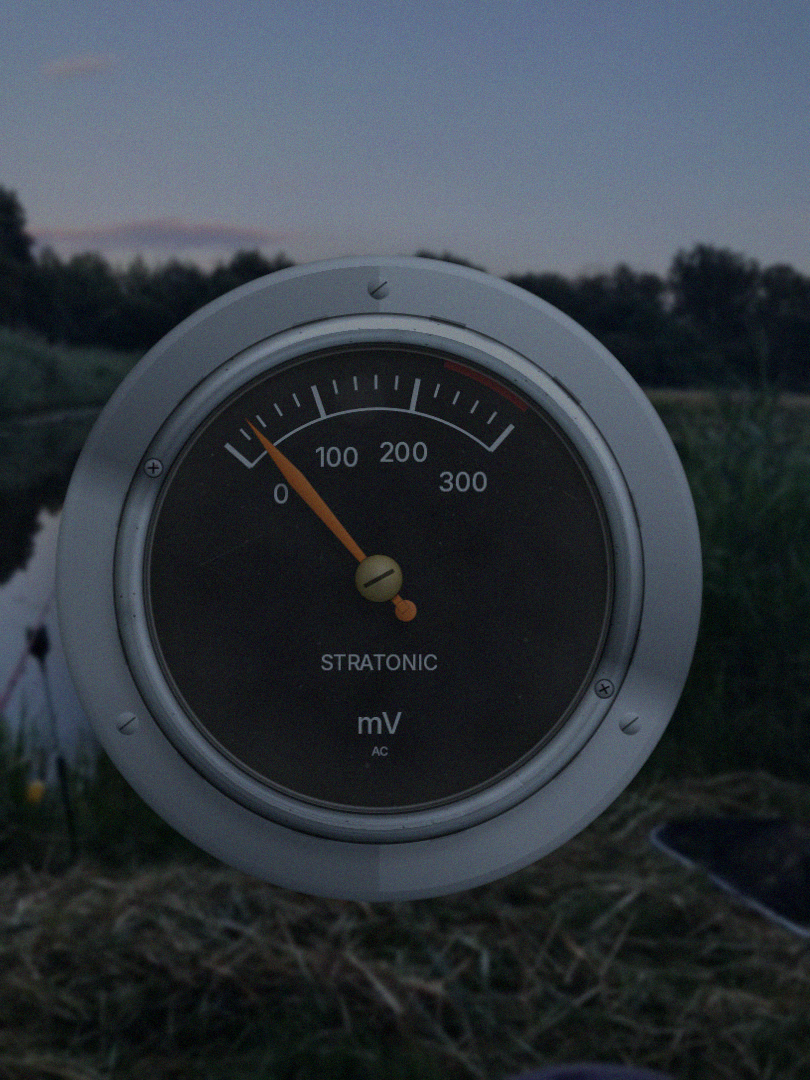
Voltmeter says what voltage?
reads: 30 mV
